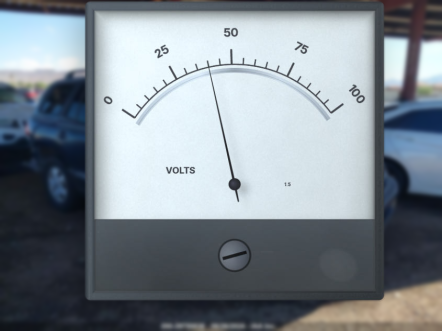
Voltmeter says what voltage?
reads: 40 V
